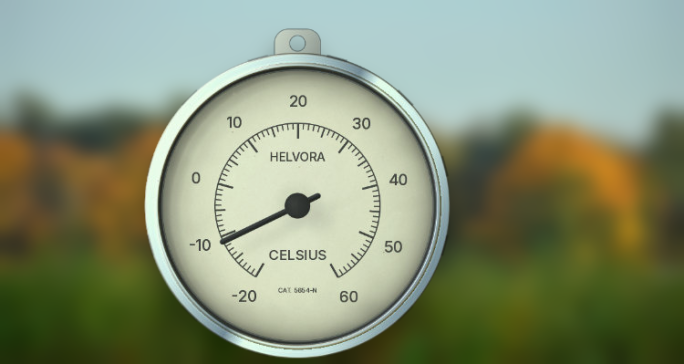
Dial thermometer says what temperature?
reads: -11 °C
